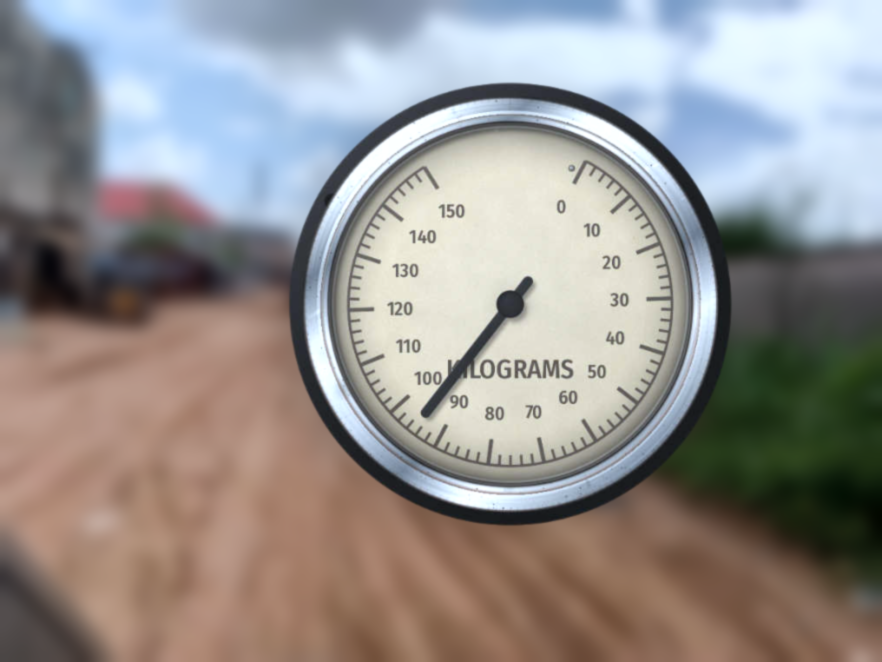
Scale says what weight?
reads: 95 kg
